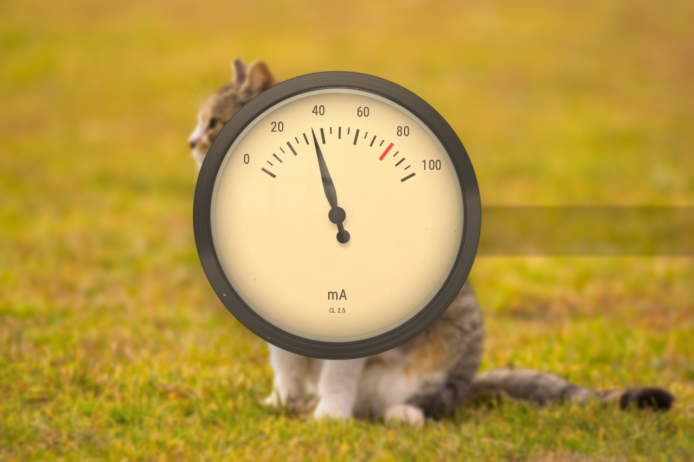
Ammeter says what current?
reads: 35 mA
